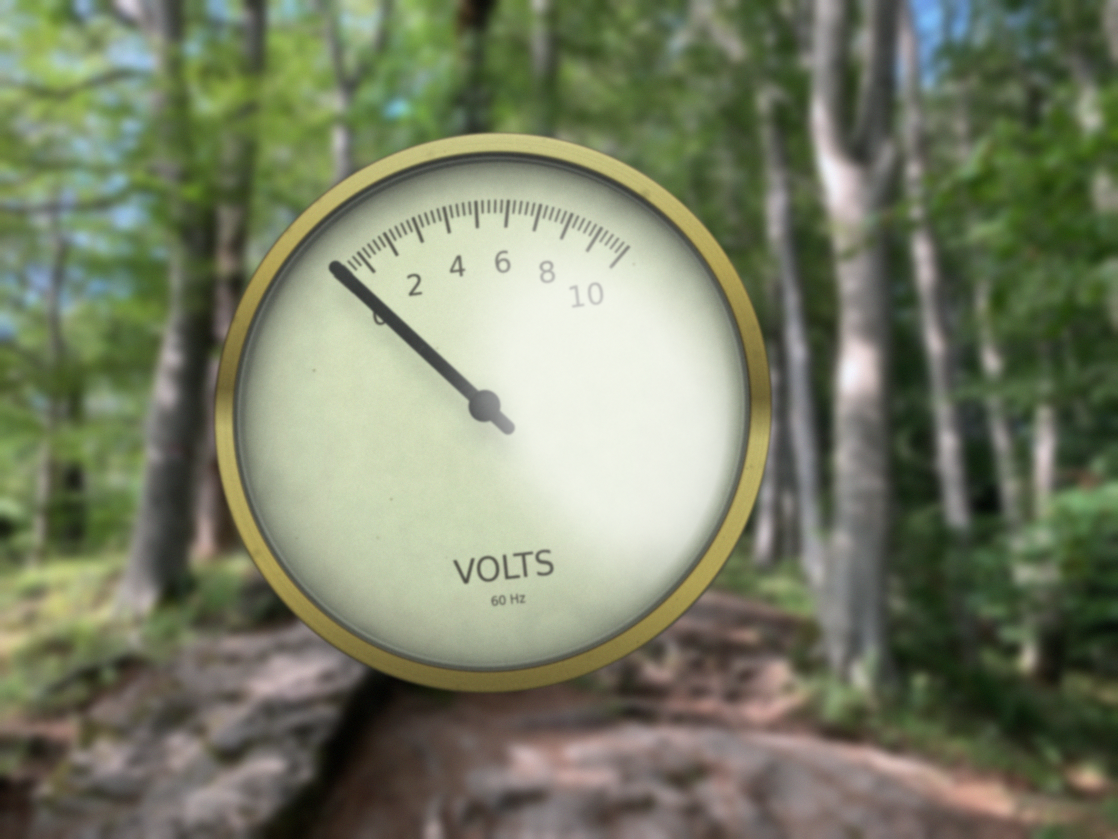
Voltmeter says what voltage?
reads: 0.2 V
